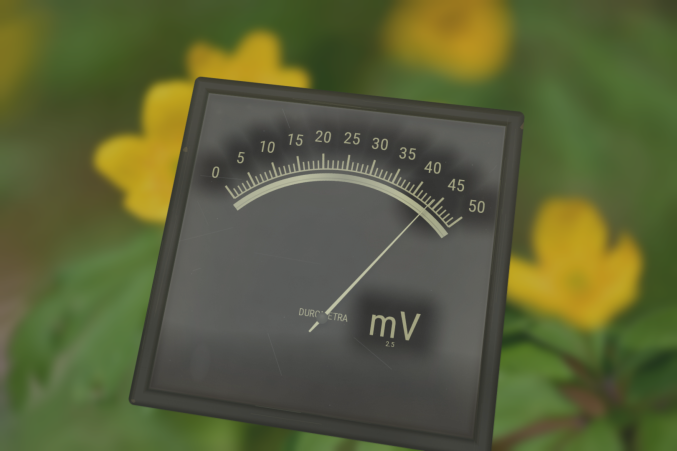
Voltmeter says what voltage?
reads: 44 mV
